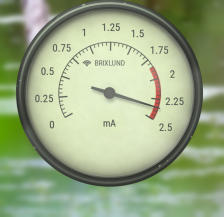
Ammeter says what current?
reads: 2.35 mA
